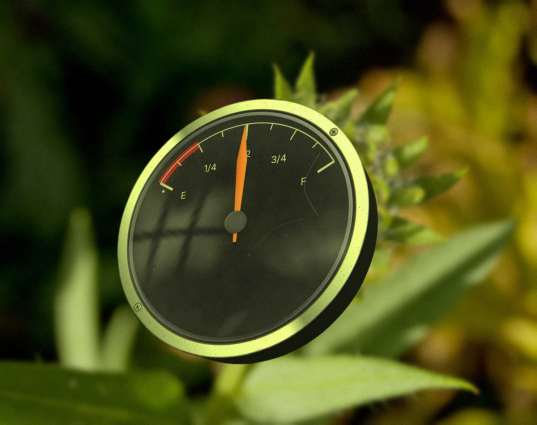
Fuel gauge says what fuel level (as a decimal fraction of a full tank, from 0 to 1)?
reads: 0.5
